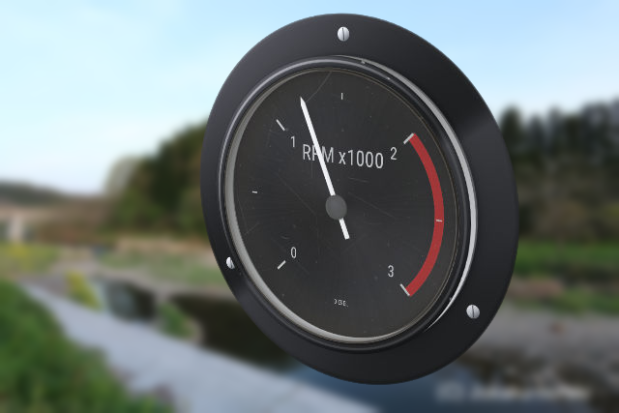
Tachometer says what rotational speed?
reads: 1250 rpm
